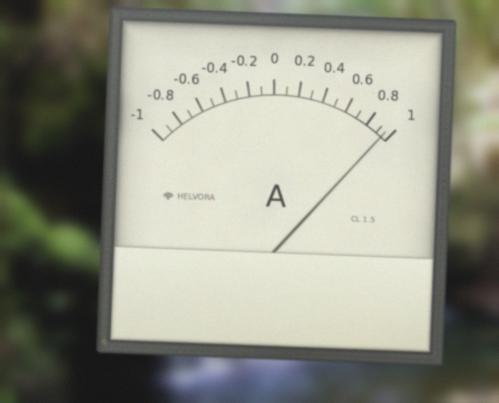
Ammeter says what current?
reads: 0.95 A
